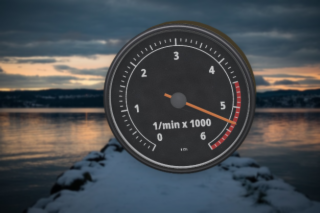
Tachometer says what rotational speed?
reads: 5300 rpm
